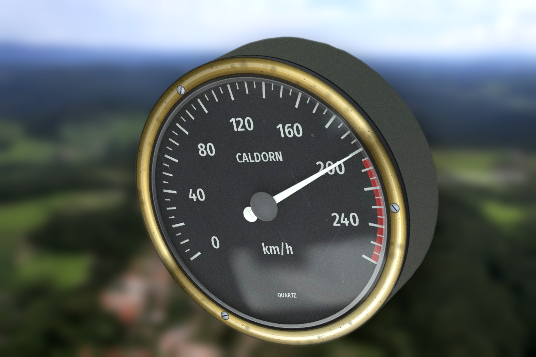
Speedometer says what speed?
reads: 200 km/h
